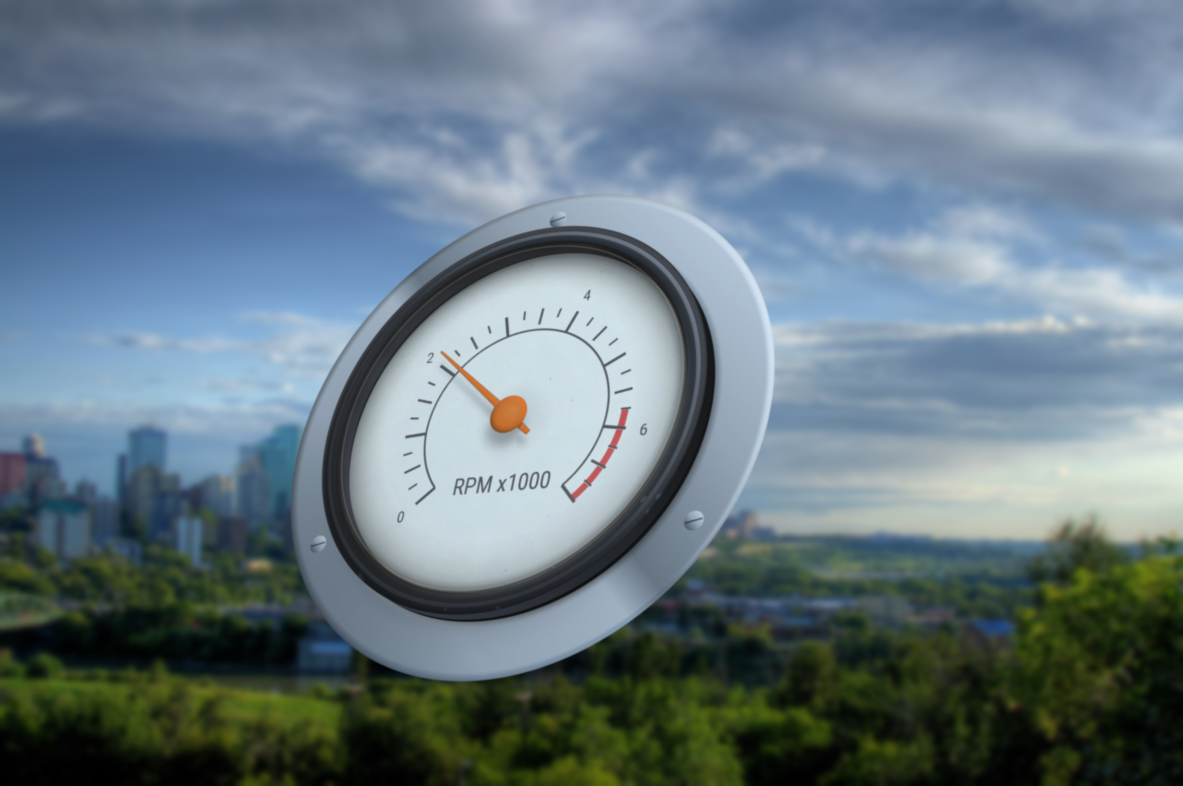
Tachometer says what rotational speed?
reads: 2125 rpm
